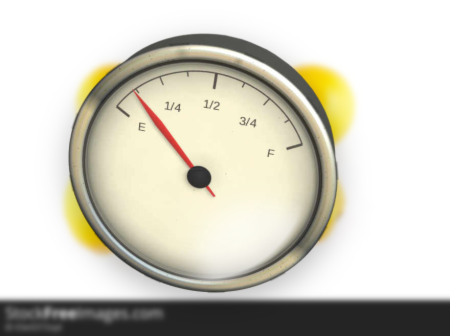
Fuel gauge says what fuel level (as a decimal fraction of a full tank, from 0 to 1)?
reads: 0.125
